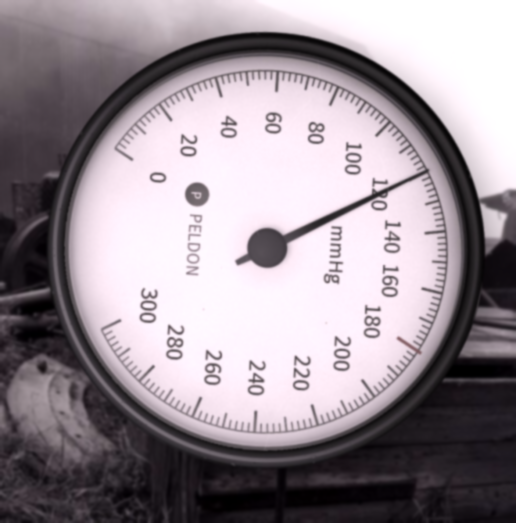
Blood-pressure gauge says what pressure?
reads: 120 mmHg
